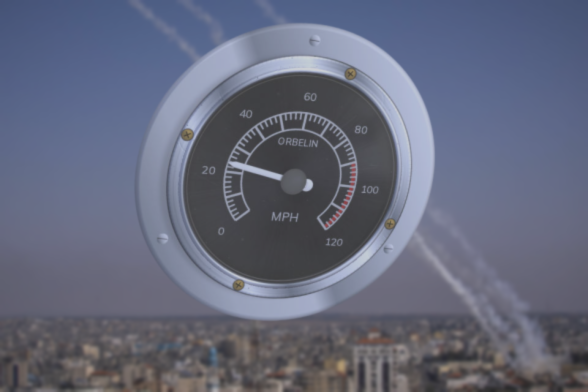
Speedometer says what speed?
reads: 24 mph
